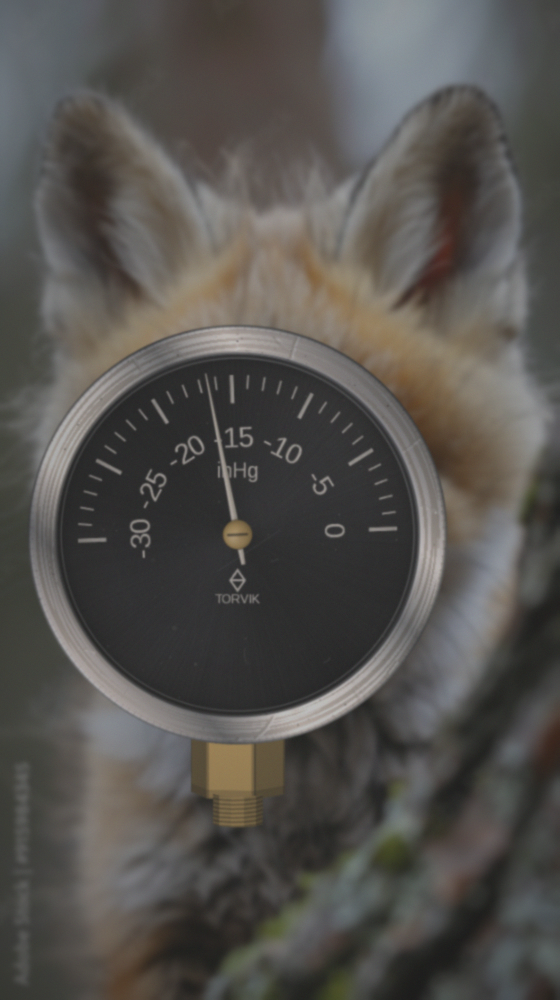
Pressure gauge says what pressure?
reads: -16.5 inHg
